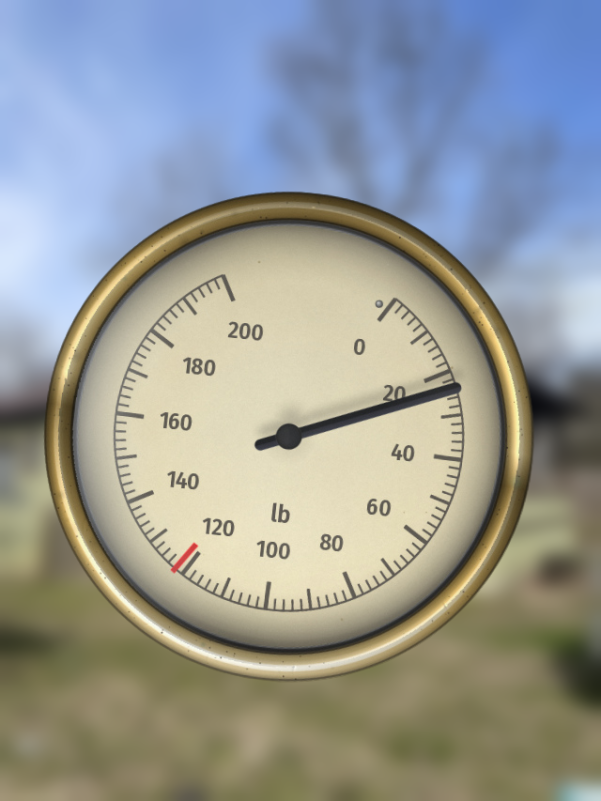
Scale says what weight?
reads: 24 lb
